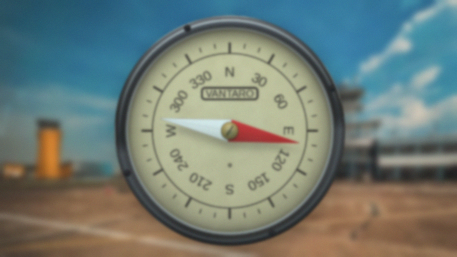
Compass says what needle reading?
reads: 100 °
